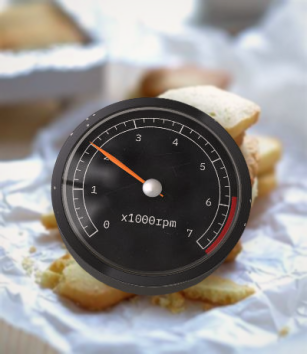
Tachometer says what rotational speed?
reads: 2000 rpm
